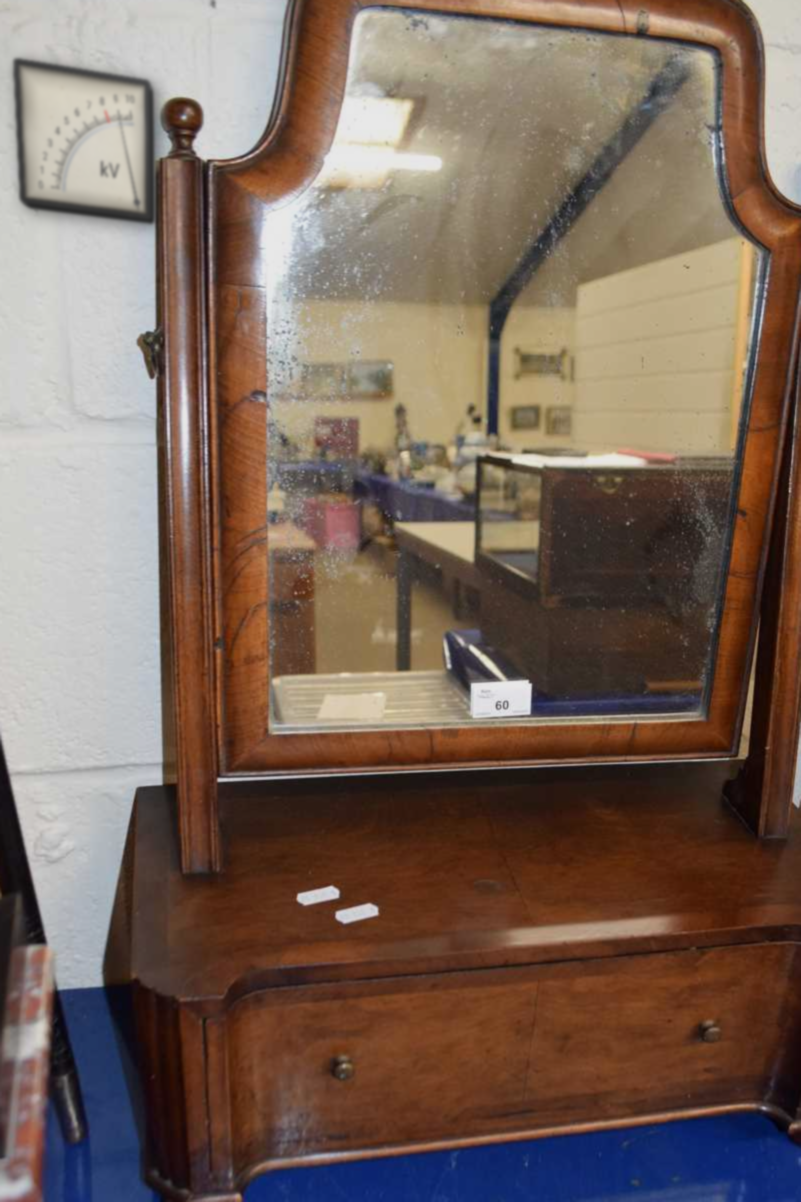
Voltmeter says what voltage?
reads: 9 kV
